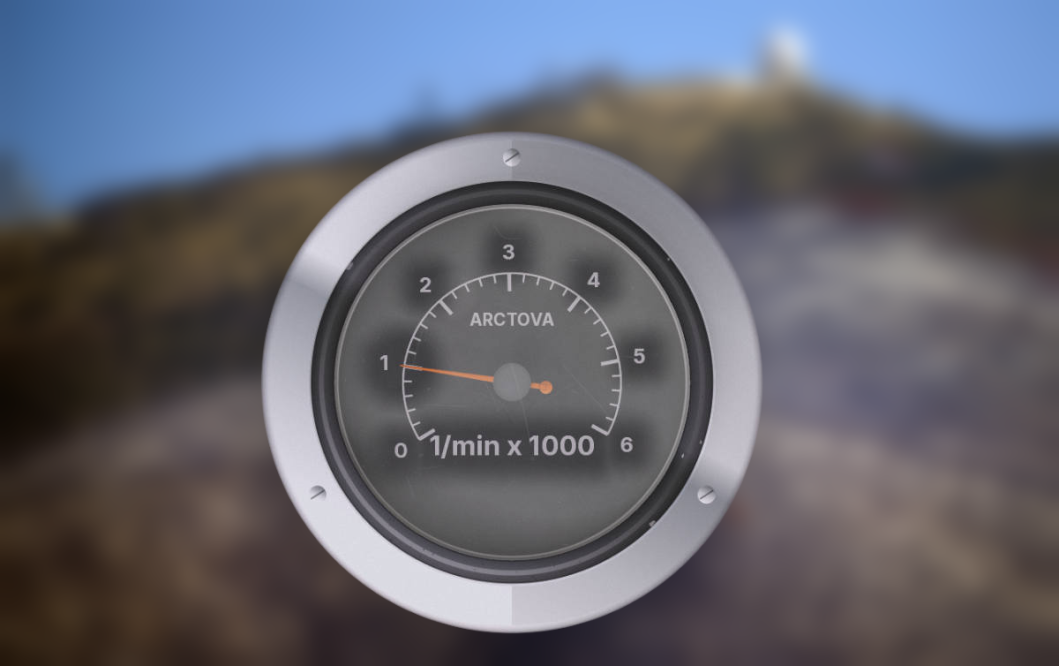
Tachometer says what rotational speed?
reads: 1000 rpm
